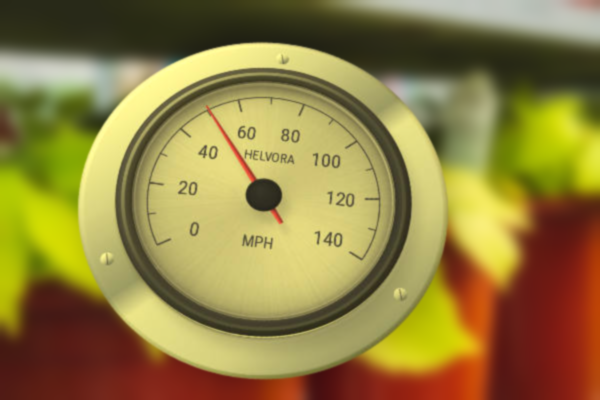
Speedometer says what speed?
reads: 50 mph
